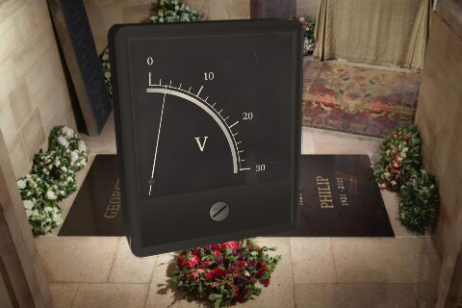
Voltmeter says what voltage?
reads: 3 V
